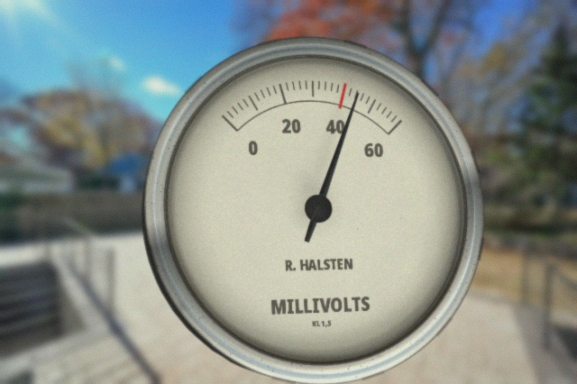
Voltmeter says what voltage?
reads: 44 mV
